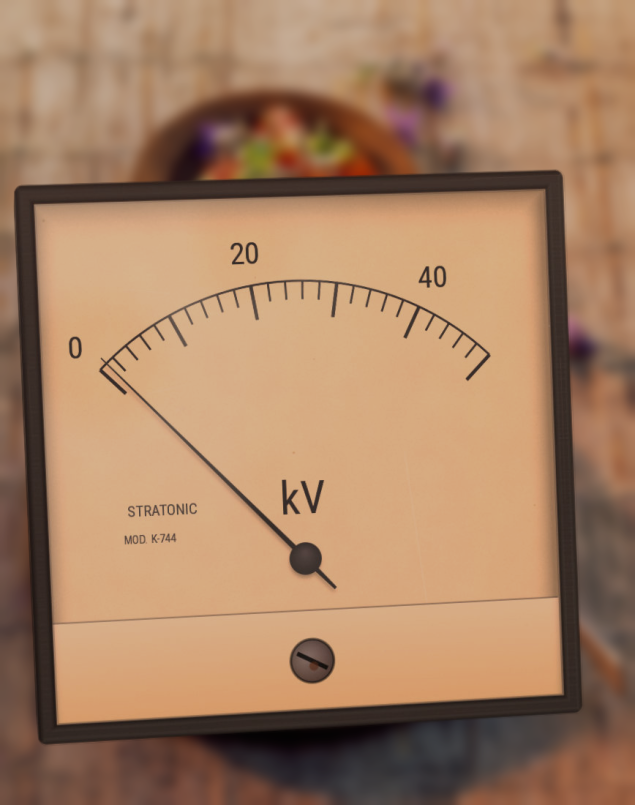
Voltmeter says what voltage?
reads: 1 kV
